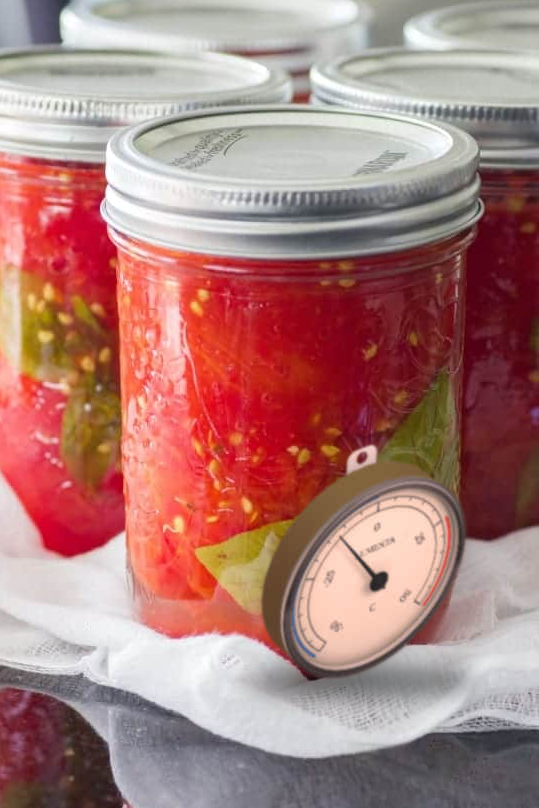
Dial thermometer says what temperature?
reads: -12.5 °C
